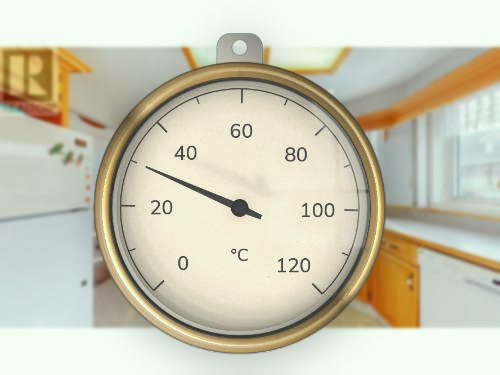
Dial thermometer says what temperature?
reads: 30 °C
